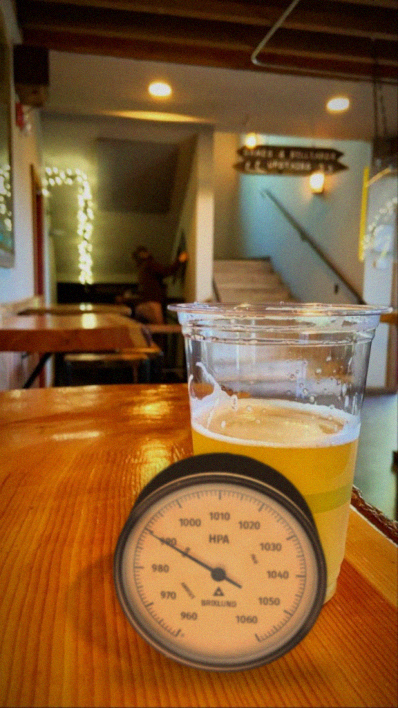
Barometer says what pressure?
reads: 990 hPa
